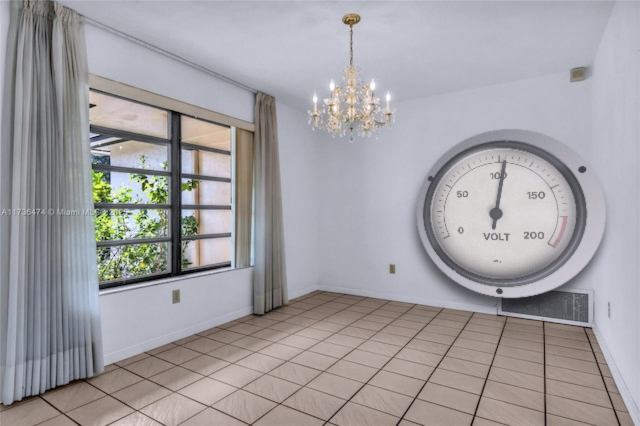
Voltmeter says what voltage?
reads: 105 V
